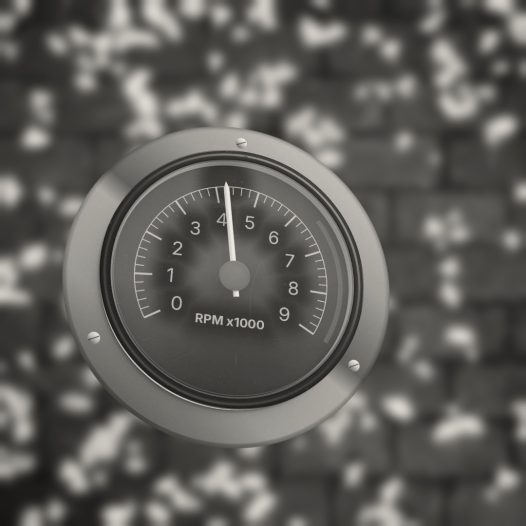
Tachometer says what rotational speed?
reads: 4200 rpm
